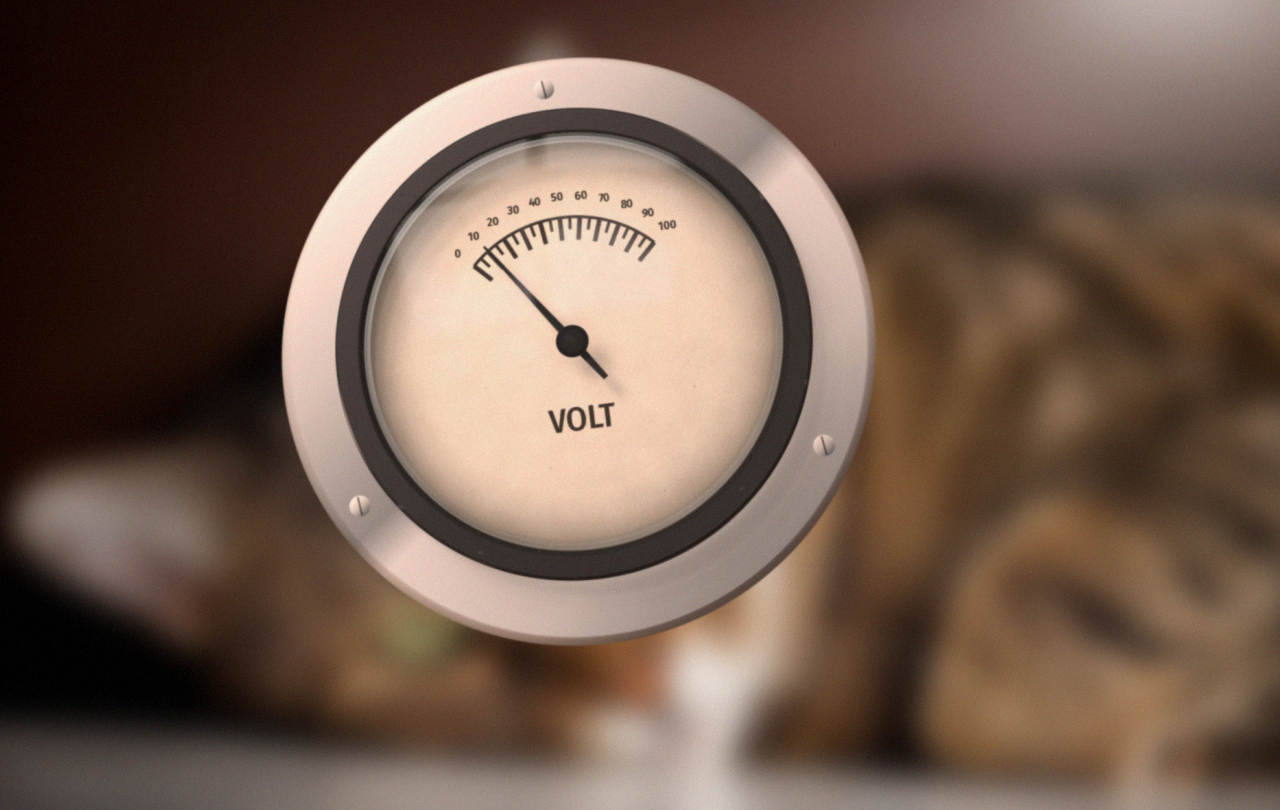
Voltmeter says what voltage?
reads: 10 V
